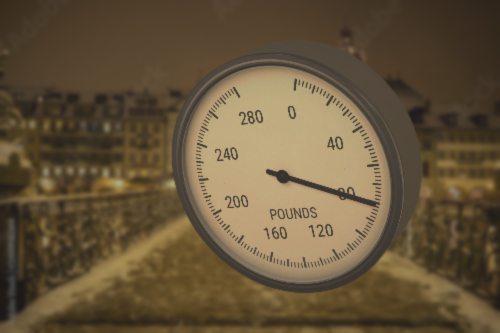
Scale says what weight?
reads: 80 lb
